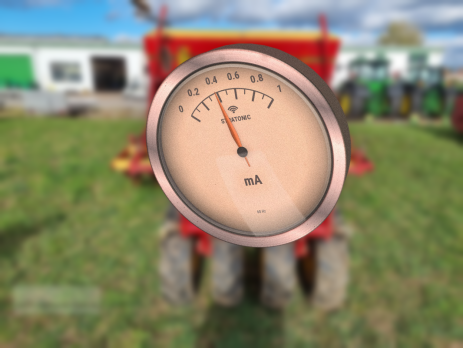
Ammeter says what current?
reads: 0.4 mA
